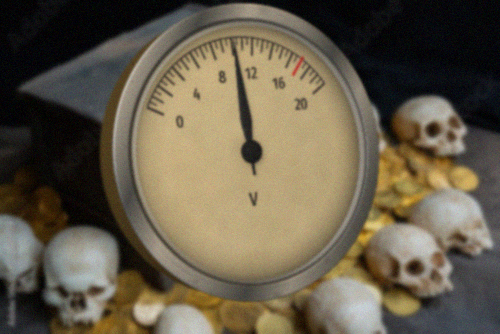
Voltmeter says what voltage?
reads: 10 V
